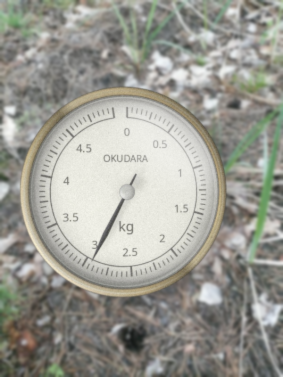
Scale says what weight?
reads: 2.95 kg
